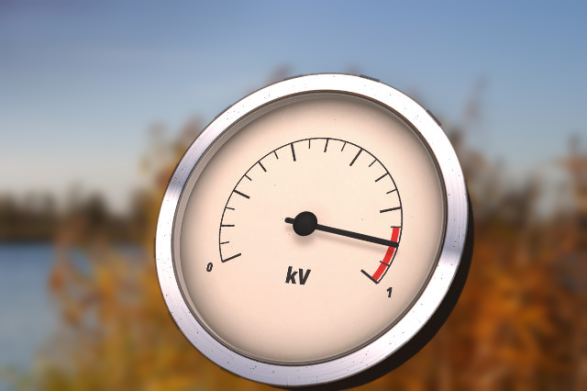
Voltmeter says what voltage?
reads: 0.9 kV
